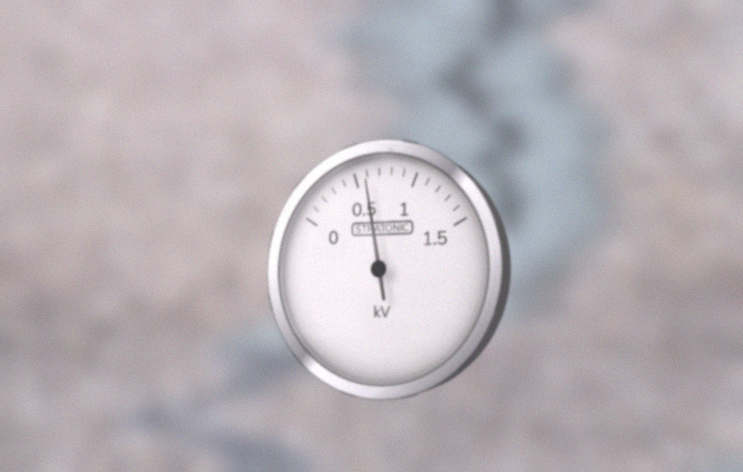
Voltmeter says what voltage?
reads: 0.6 kV
